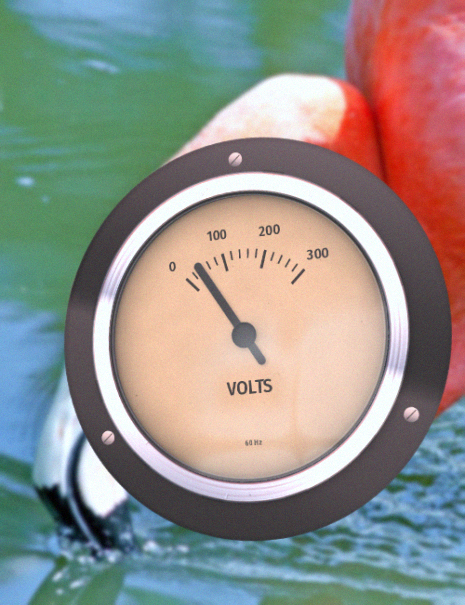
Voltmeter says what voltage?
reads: 40 V
